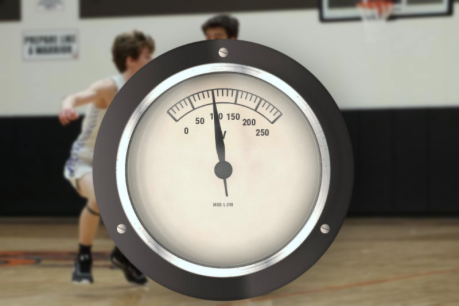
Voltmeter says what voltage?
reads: 100 V
